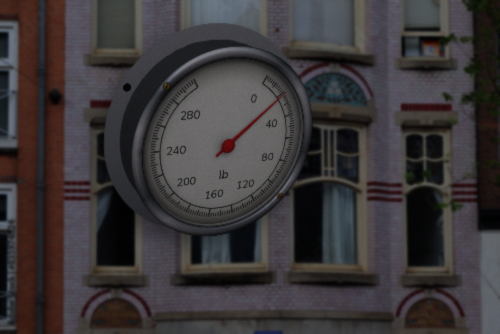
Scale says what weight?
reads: 20 lb
